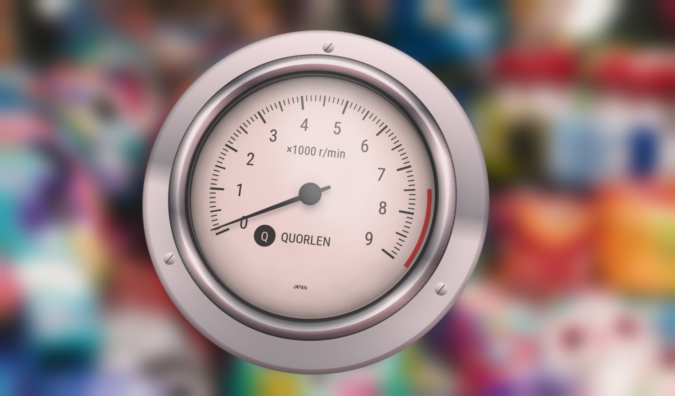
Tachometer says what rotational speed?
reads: 100 rpm
